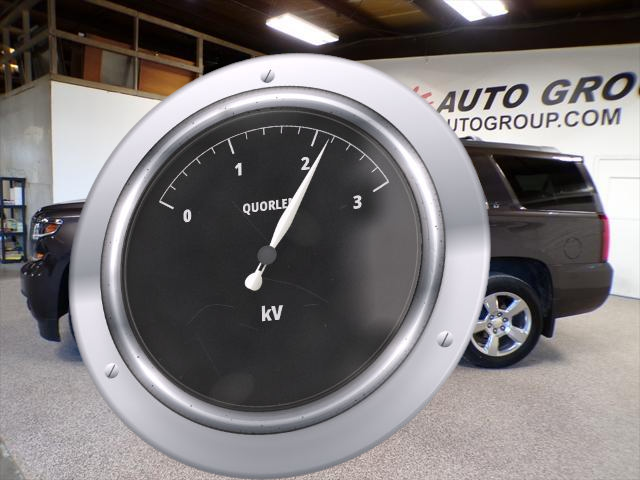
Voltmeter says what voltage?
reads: 2.2 kV
